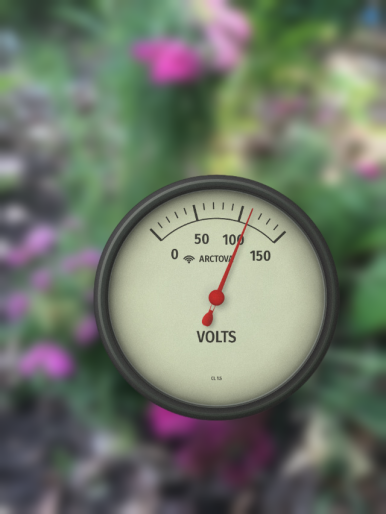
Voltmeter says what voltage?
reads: 110 V
